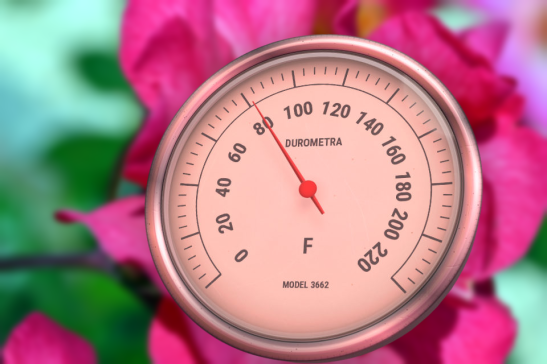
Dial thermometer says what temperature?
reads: 82 °F
